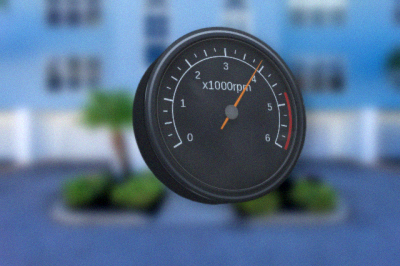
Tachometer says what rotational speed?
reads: 3875 rpm
